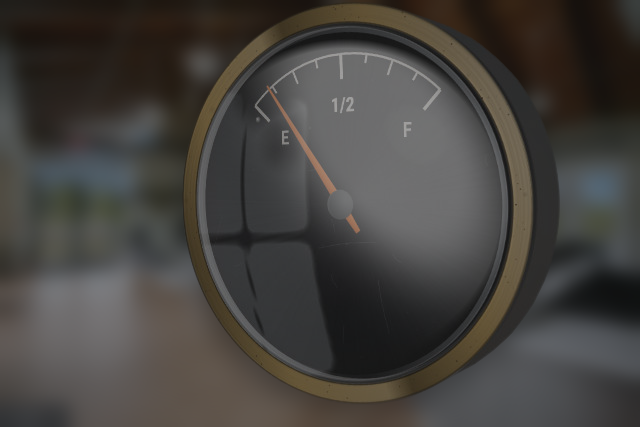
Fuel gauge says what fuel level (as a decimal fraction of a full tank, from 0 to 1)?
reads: 0.125
